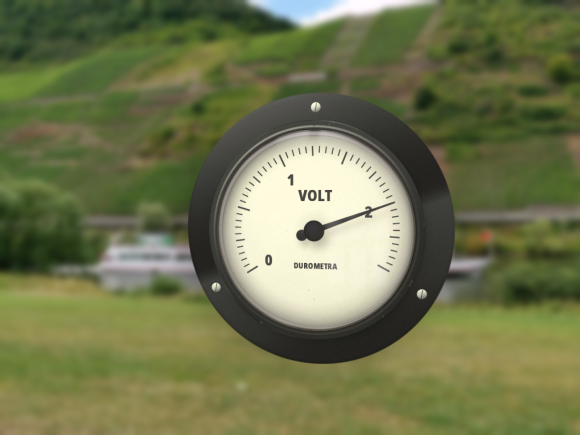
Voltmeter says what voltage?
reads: 2 V
